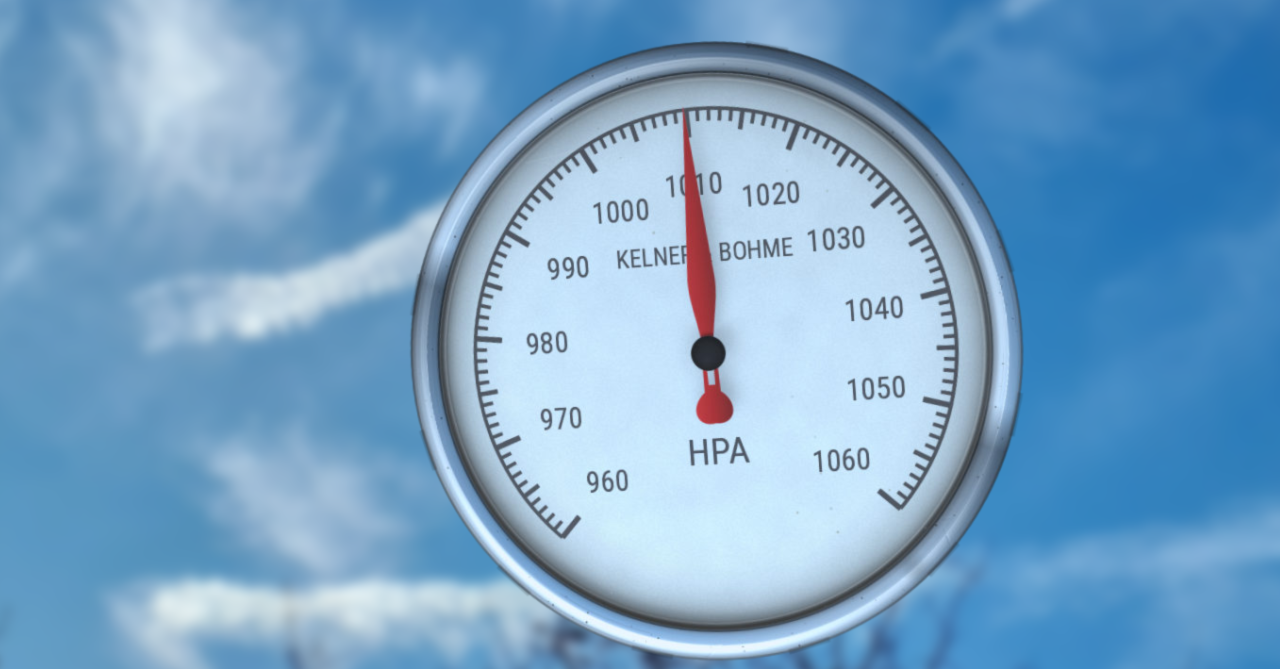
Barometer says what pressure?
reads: 1010 hPa
